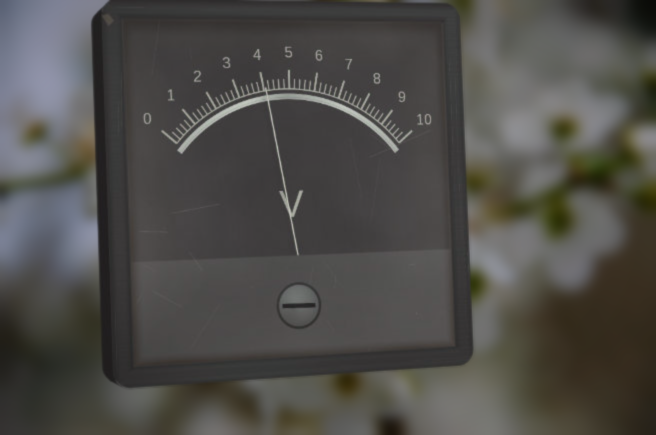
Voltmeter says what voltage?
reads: 4 V
